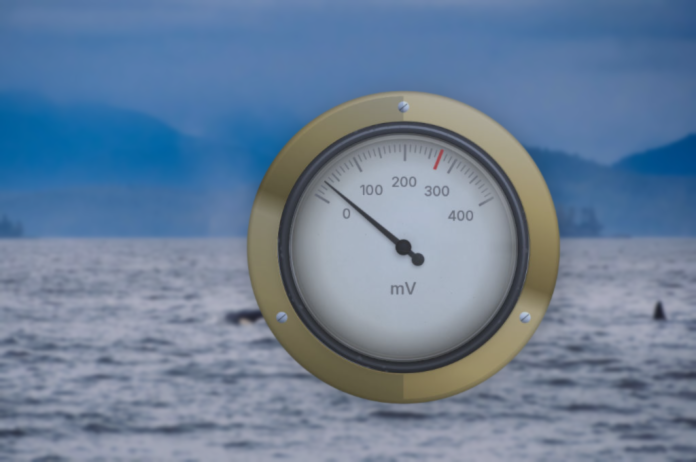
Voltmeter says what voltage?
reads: 30 mV
